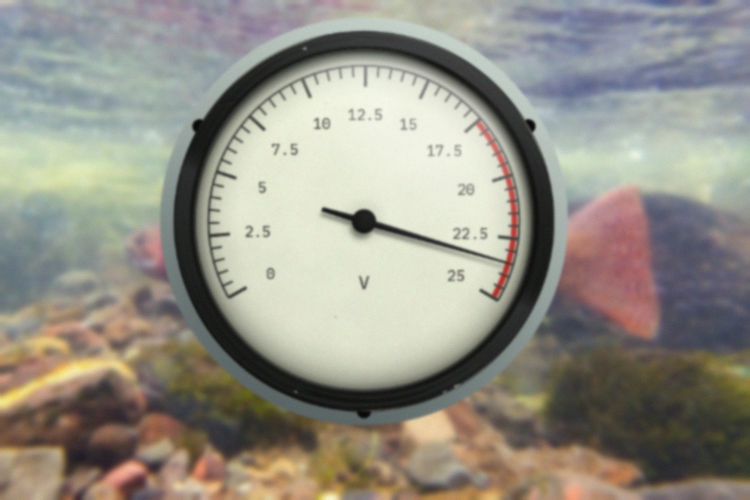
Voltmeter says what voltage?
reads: 23.5 V
